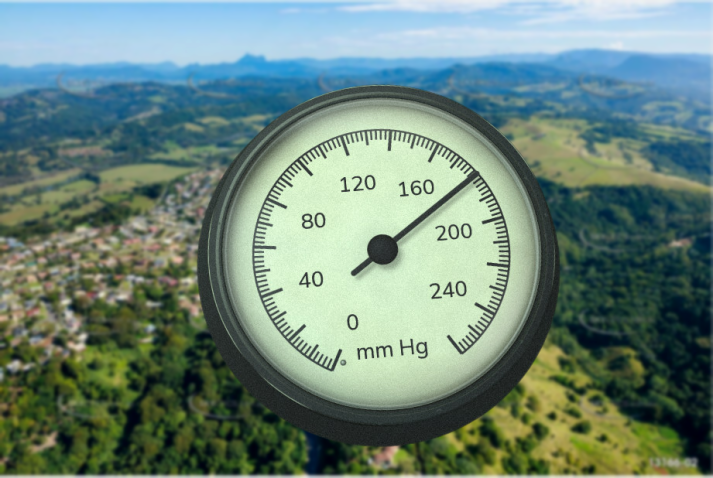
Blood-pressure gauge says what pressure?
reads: 180 mmHg
